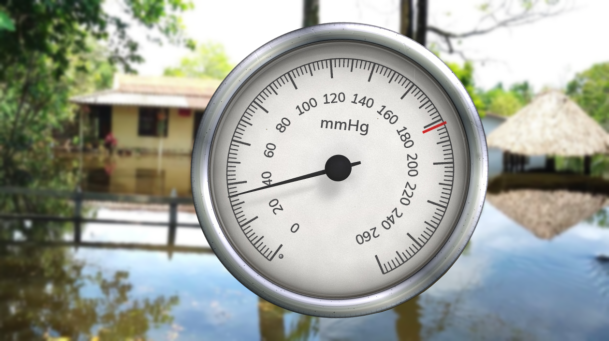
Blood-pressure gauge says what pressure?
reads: 34 mmHg
